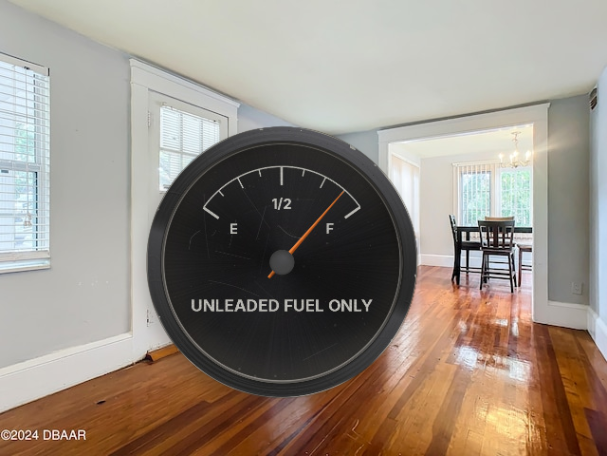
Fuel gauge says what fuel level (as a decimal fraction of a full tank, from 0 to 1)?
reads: 0.875
